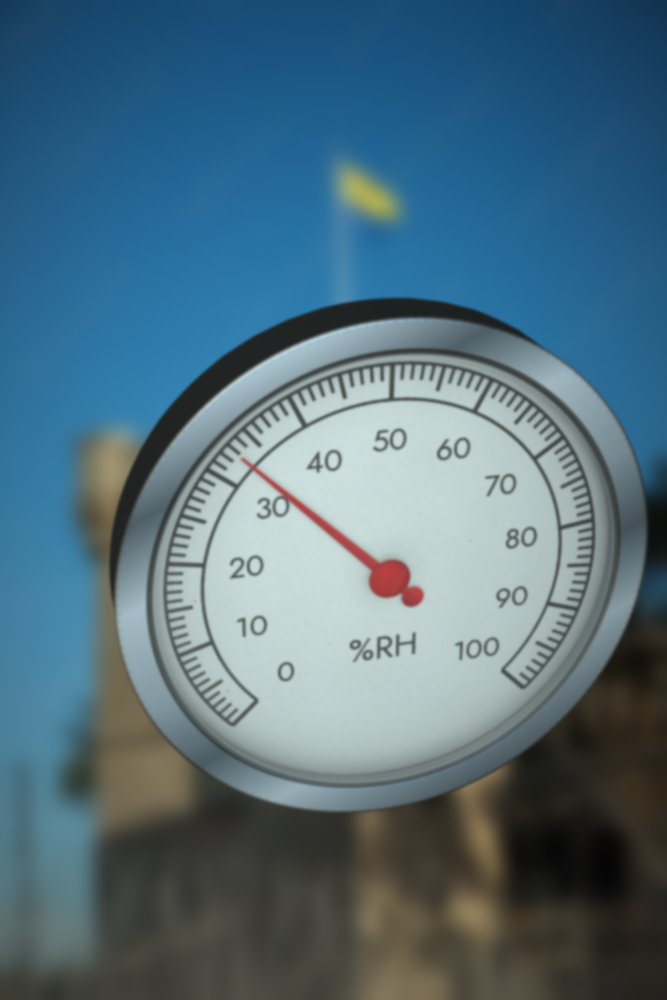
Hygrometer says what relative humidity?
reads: 33 %
